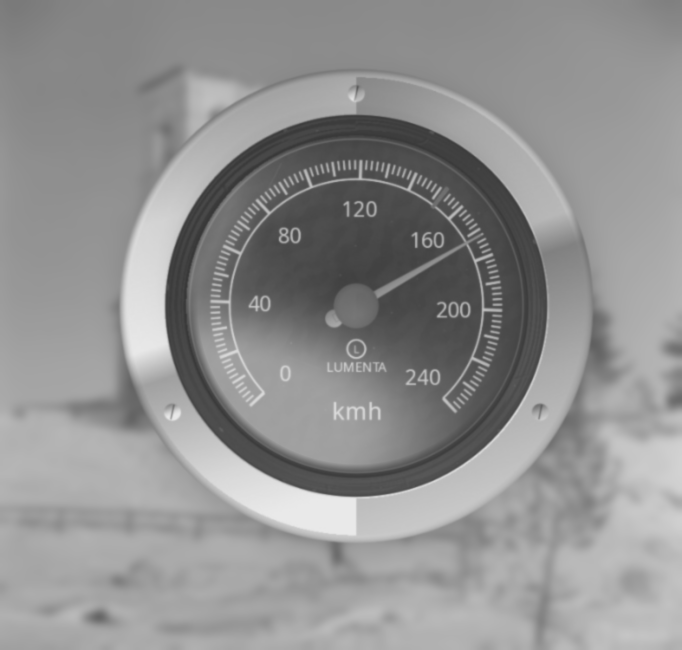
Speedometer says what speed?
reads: 172 km/h
